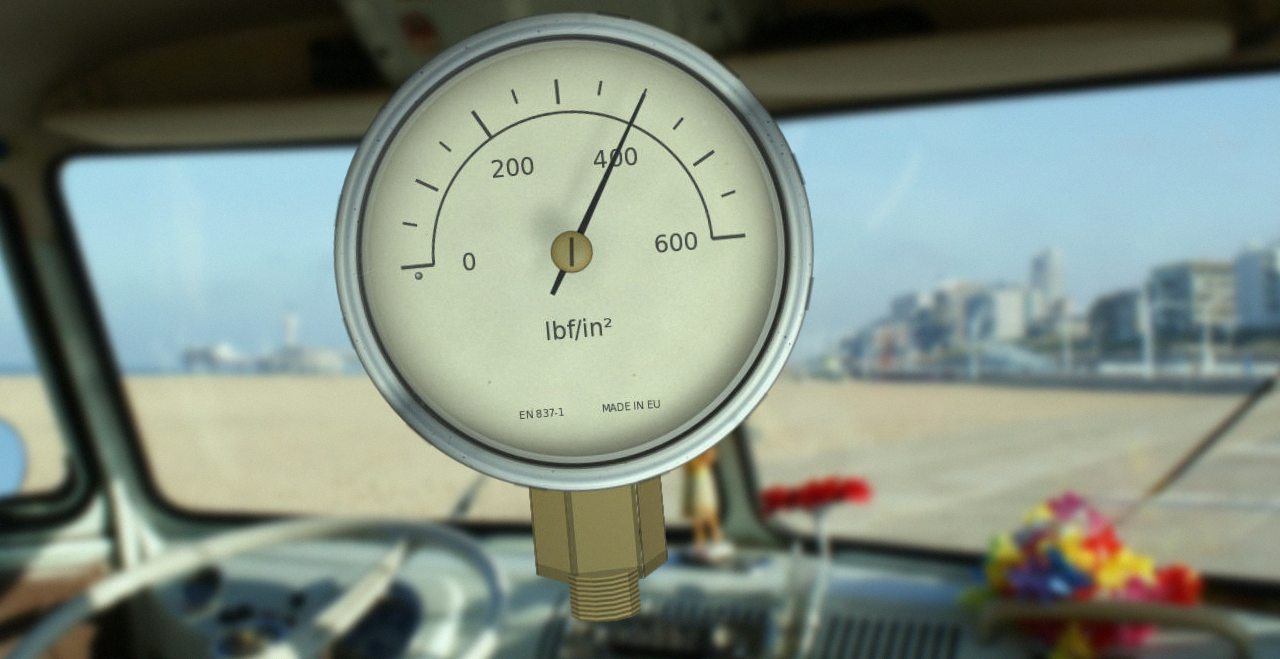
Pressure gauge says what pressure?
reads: 400 psi
